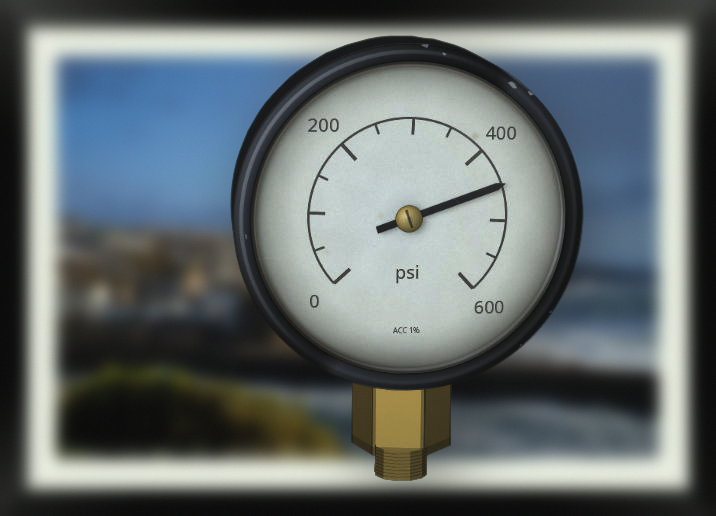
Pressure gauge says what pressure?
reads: 450 psi
